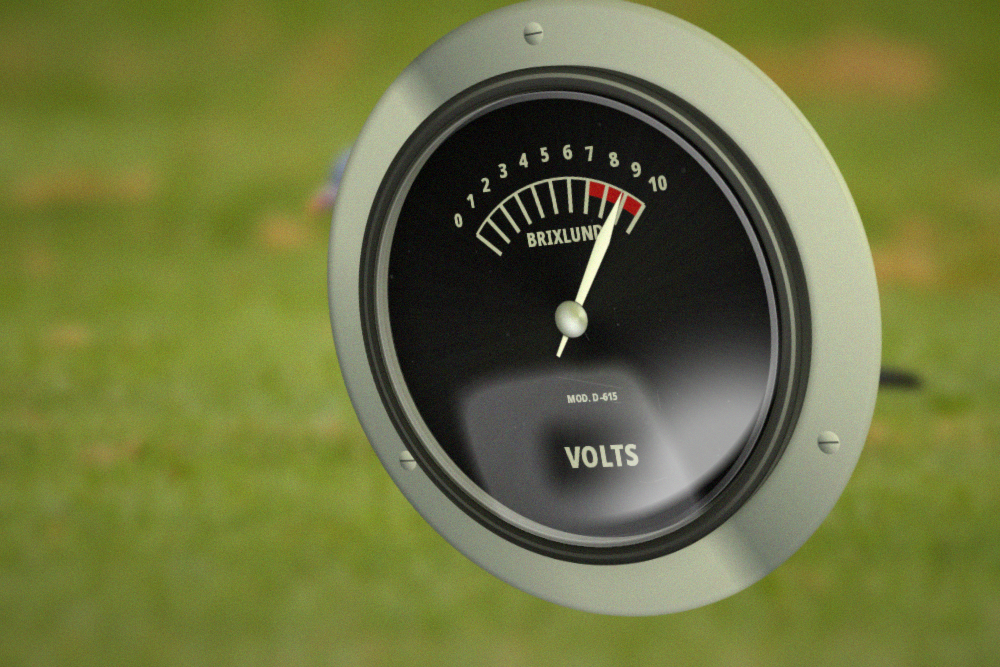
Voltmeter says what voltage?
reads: 9 V
